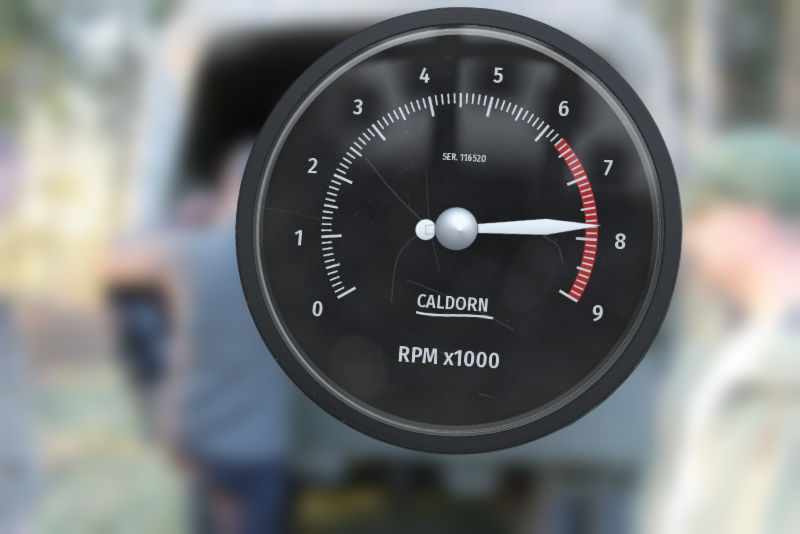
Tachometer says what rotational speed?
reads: 7800 rpm
